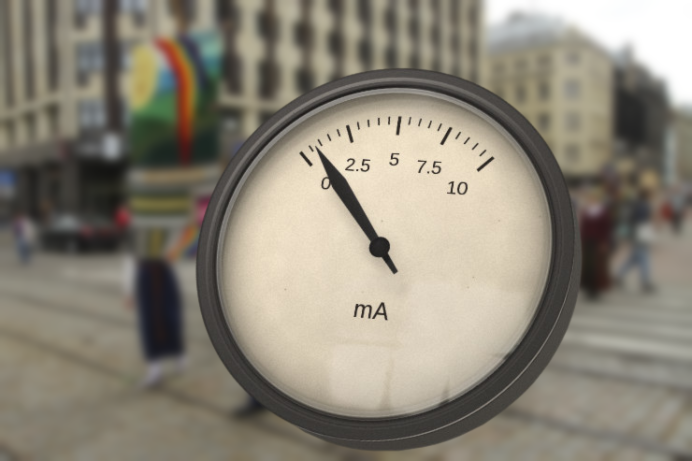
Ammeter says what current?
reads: 0.75 mA
